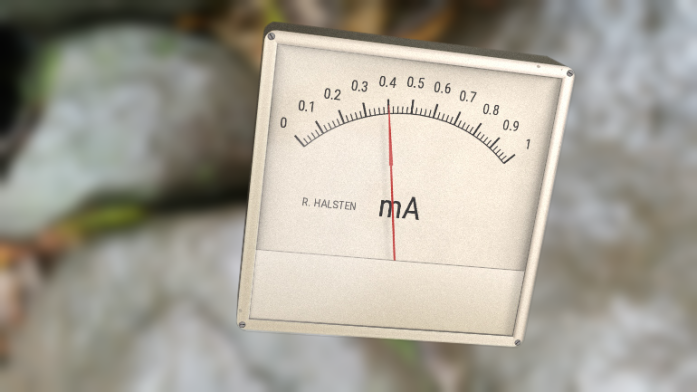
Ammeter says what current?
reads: 0.4 mA
